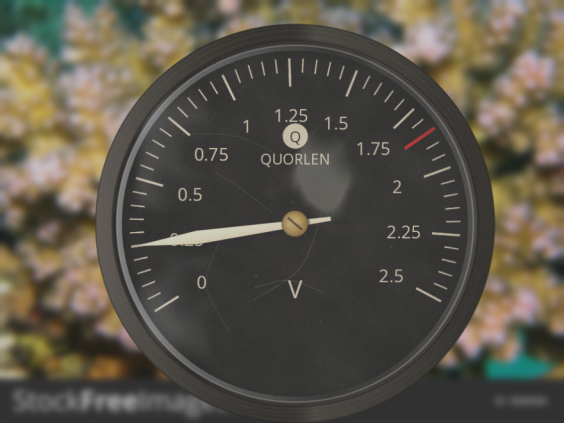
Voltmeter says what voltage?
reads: 0.25 V
